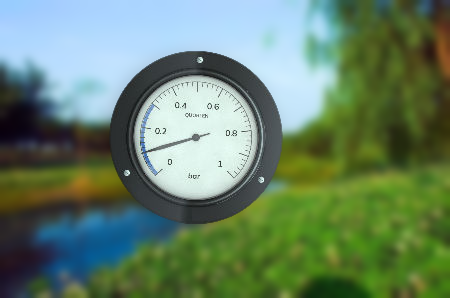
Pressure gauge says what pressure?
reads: 0.1 bar
